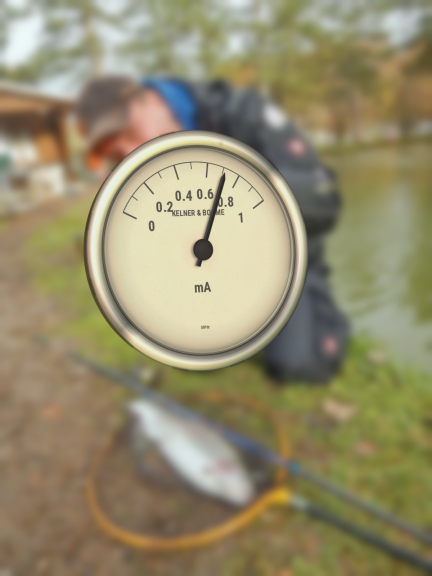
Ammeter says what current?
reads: 0.7 mA
